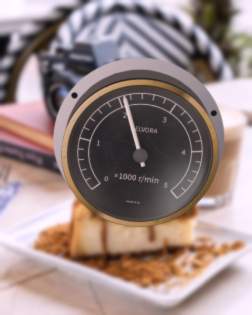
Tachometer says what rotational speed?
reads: 2100 rpm
